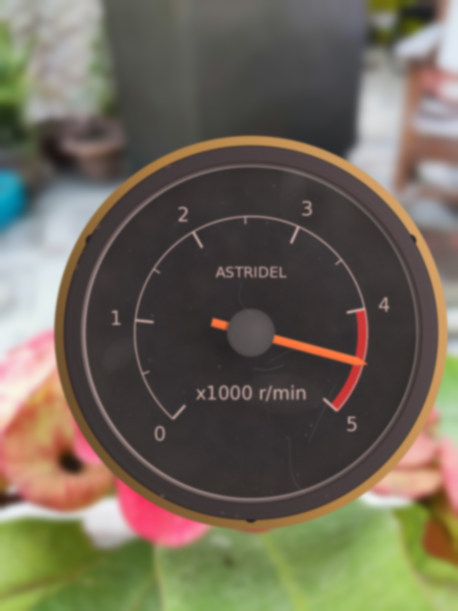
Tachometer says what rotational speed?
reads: 4500 rpm
